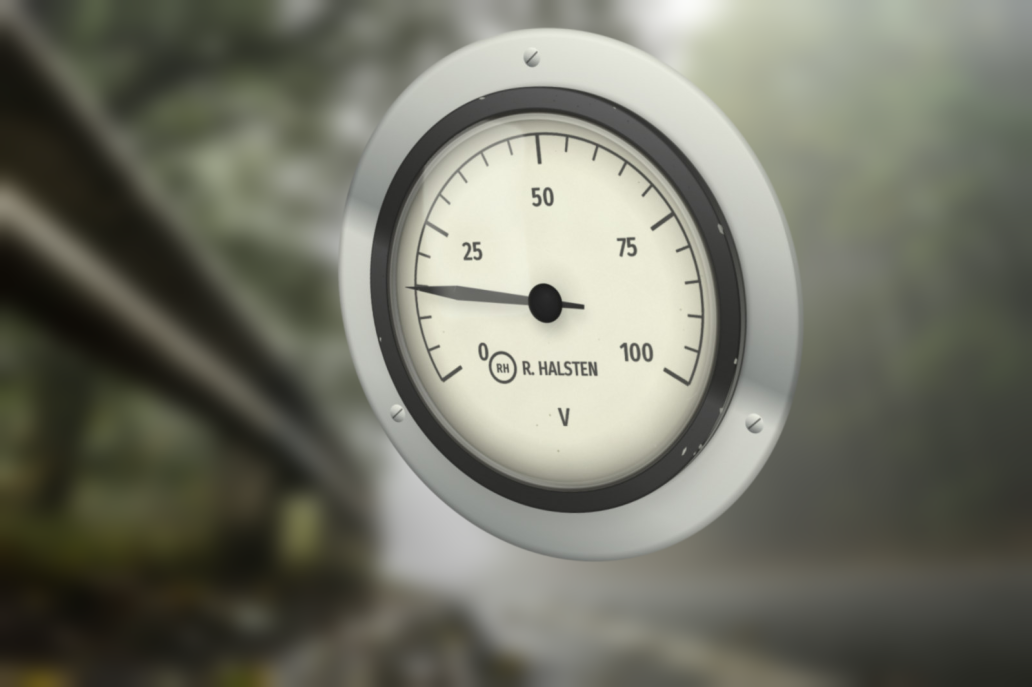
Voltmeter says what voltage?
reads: 15 V
